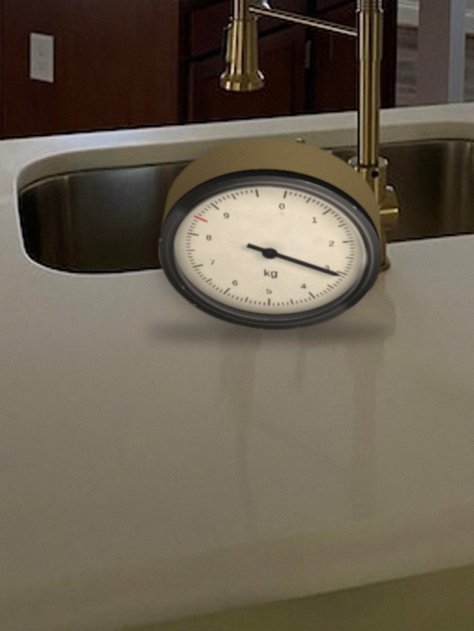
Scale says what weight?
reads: 3 kg
